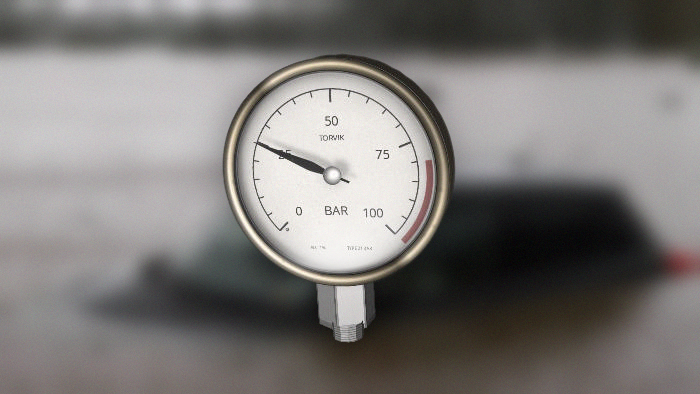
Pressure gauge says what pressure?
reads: 25 bar
